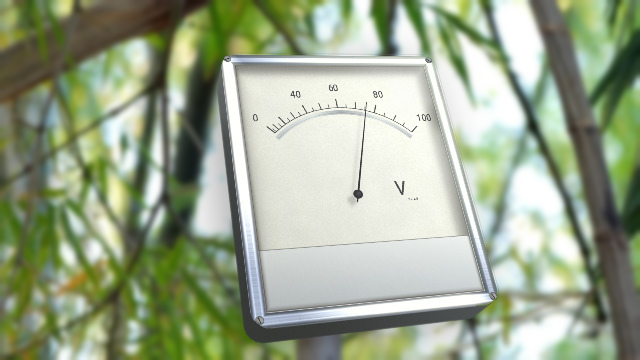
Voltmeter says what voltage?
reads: 75 V
